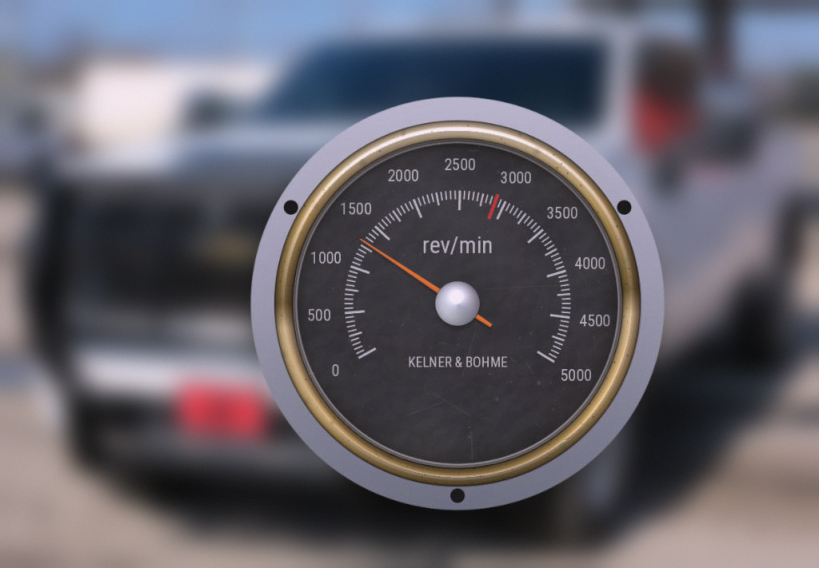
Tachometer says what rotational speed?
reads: 1300 rpm
